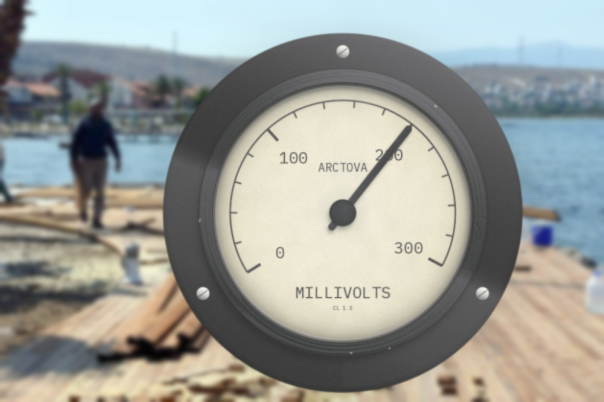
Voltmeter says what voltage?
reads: 200 mV
